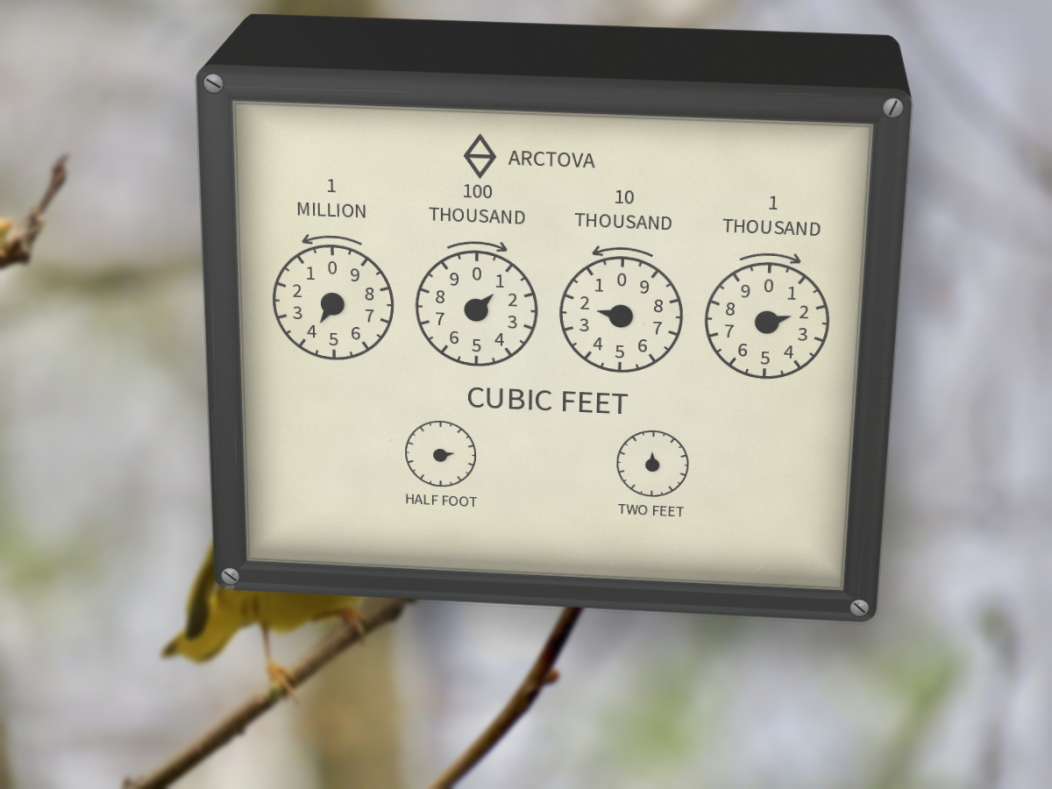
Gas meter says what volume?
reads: 412200 ft³
